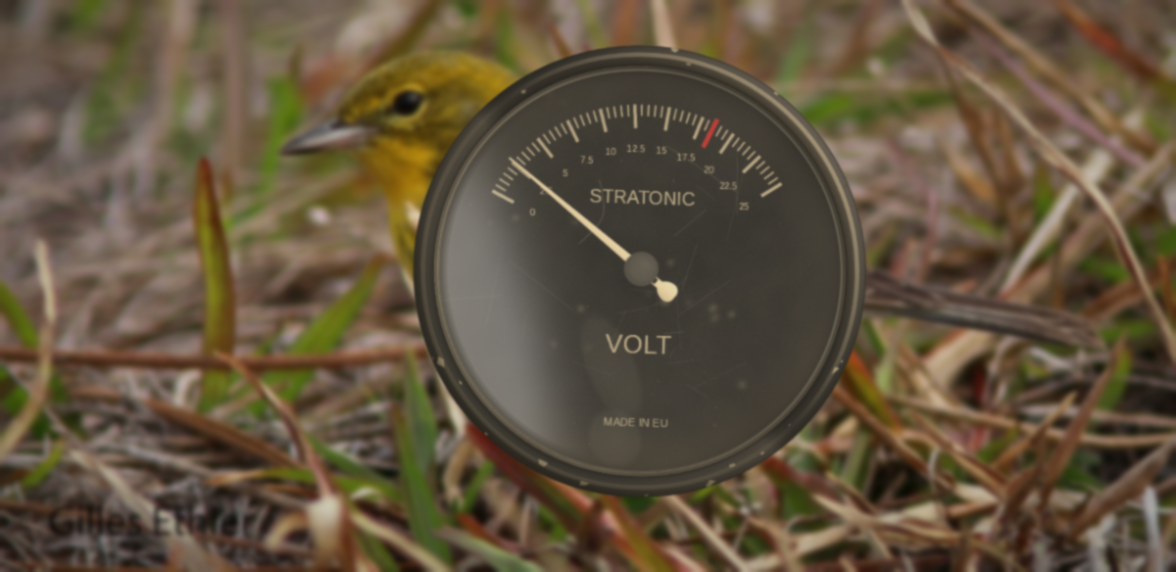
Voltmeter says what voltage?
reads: 2.5 V
